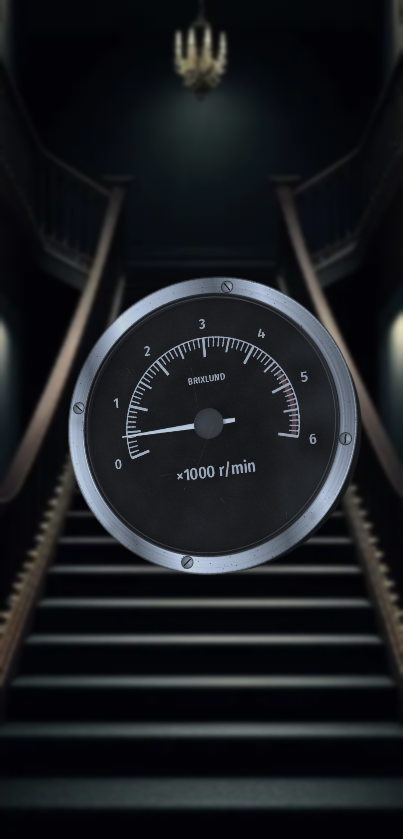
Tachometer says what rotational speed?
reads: 400 rpm
